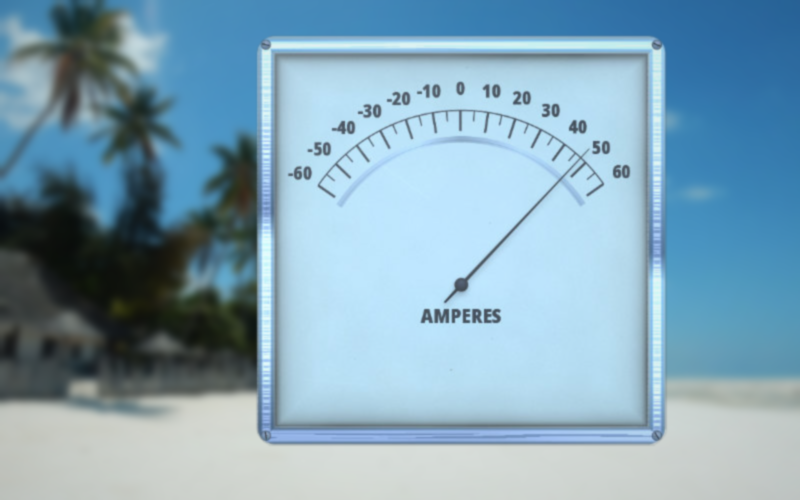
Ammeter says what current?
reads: 47.5 A
